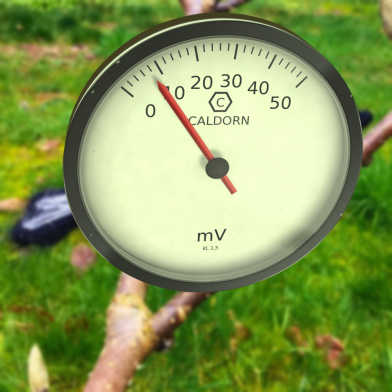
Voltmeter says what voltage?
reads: 8 mV
